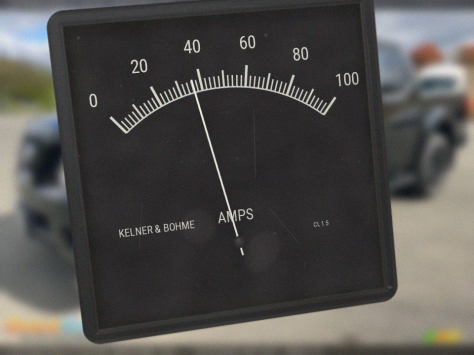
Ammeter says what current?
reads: 36 A
